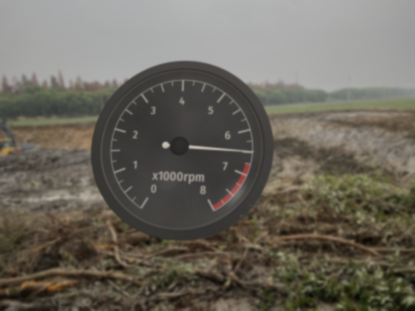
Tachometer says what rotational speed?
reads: 6500 rpm
